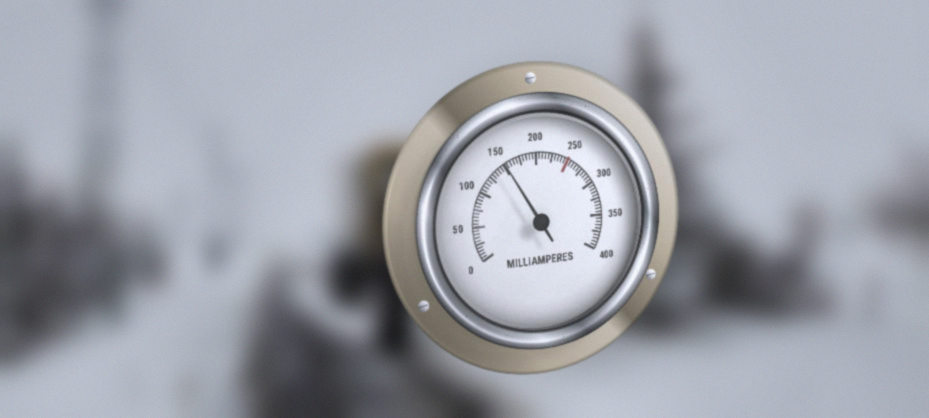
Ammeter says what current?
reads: 150 mA
